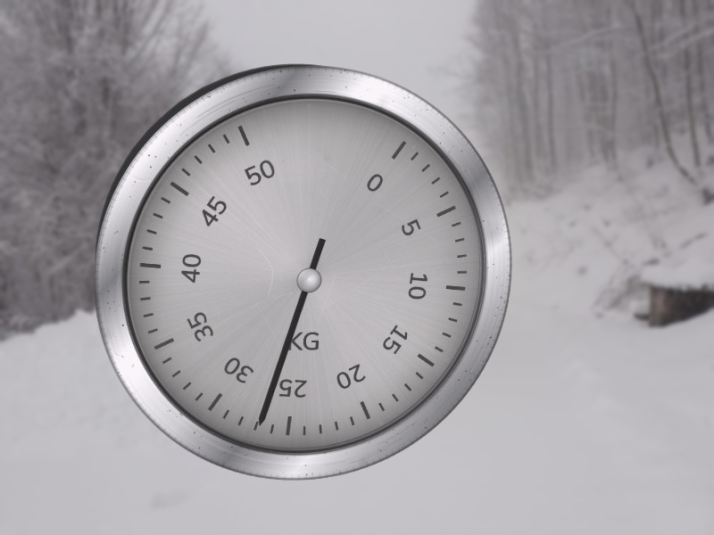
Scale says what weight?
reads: 27 kg
